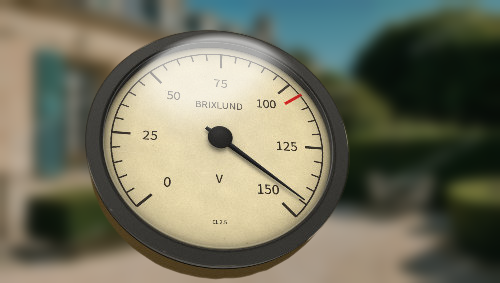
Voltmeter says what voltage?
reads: 145 V
